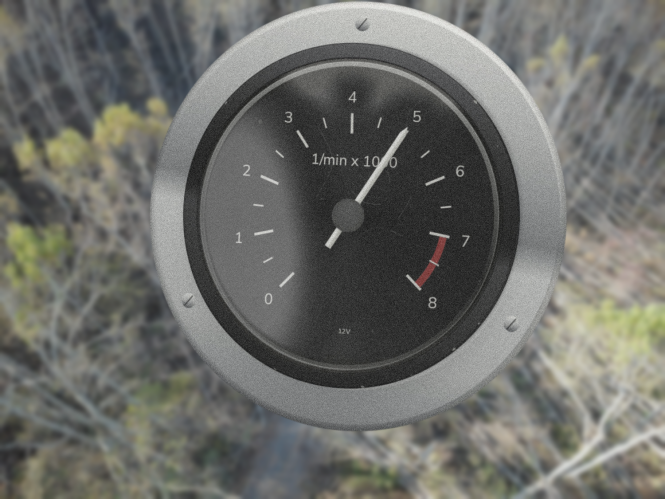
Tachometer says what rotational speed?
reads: 5000 rpm
